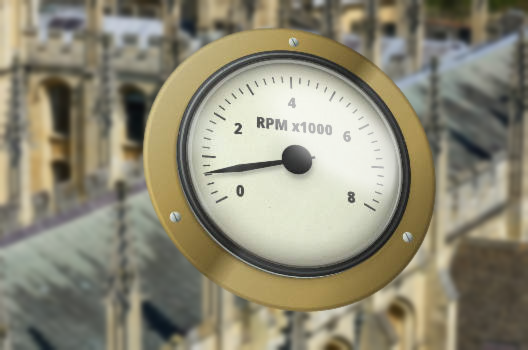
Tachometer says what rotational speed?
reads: 600 rpm
